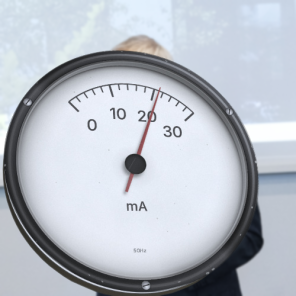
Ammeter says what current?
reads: 21 mA
